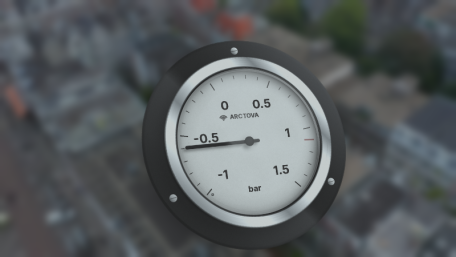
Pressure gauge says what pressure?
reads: -0.6 bar
